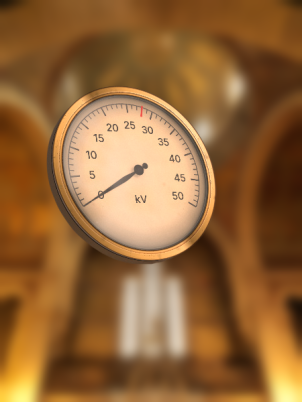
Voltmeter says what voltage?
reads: 0 kV
